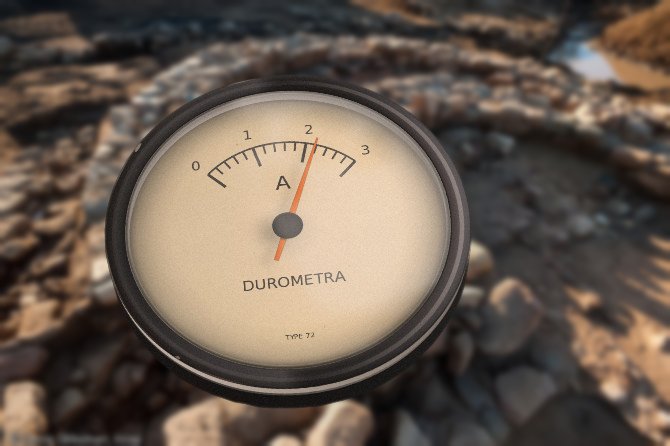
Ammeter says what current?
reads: 2.2 A
